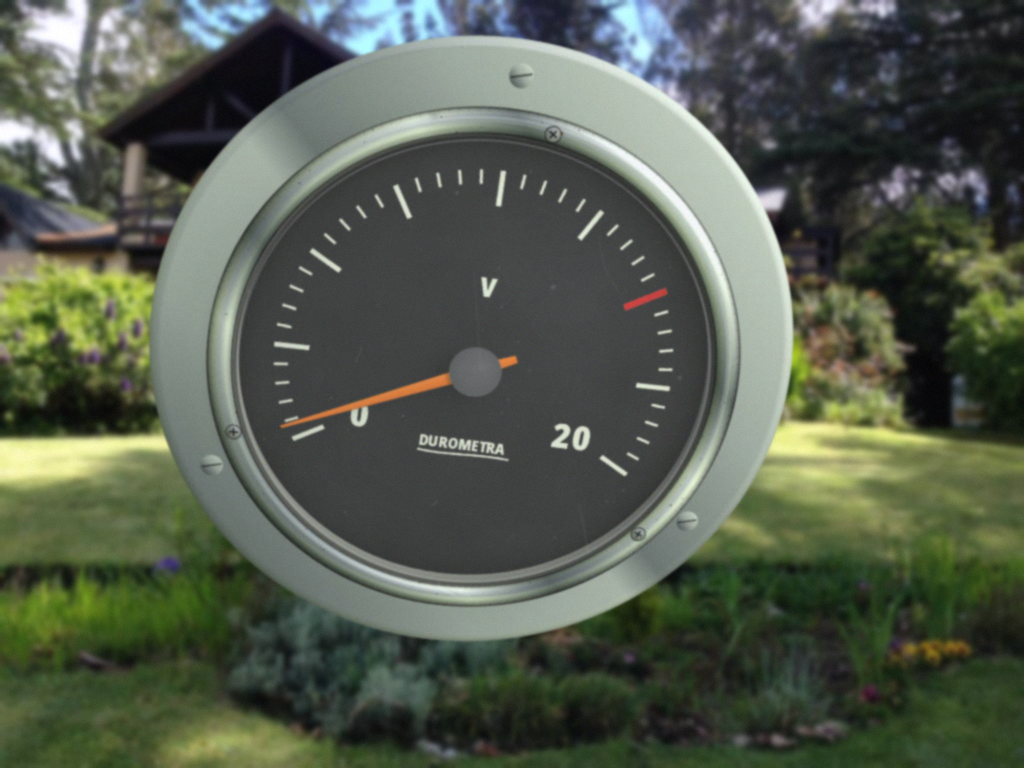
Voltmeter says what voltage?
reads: 0.5 V
